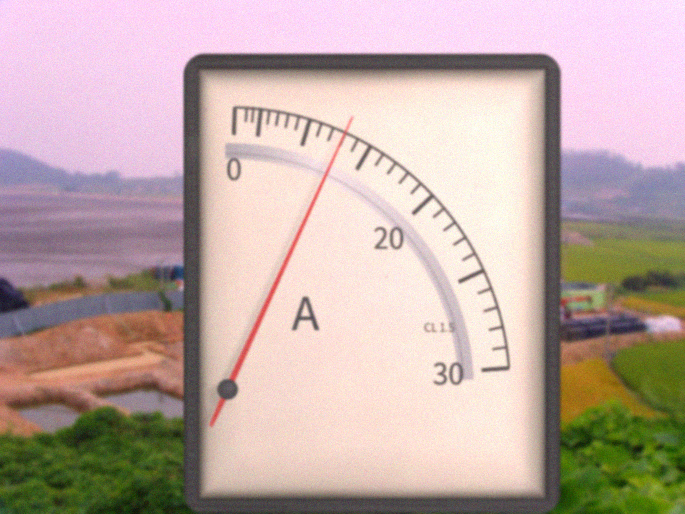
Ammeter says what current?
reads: 13 A
